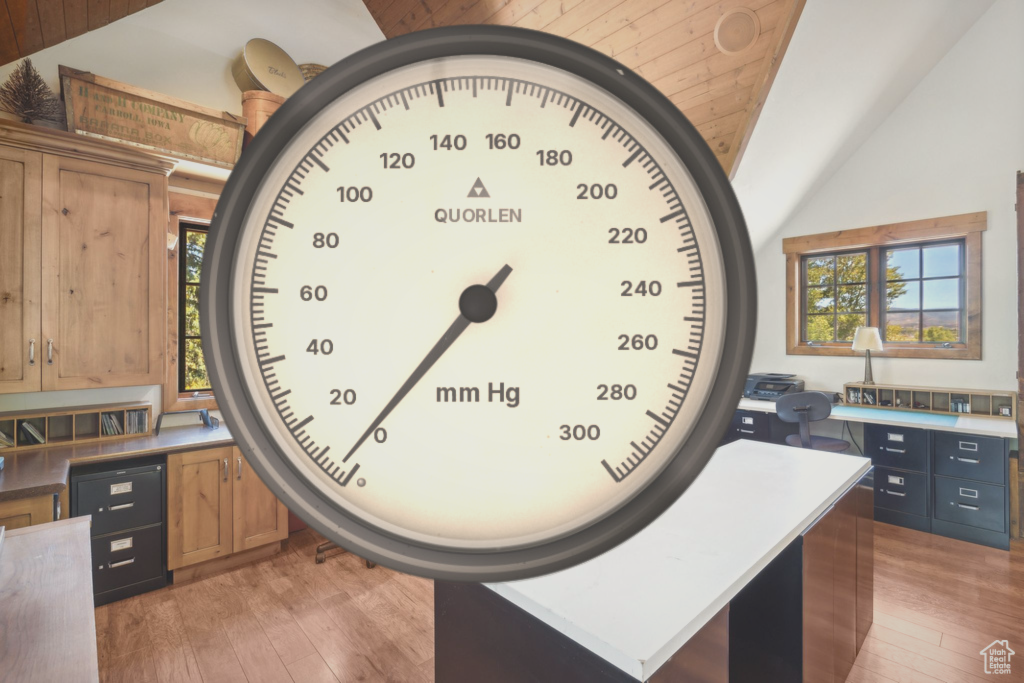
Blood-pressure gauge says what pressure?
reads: 4 mmHg
